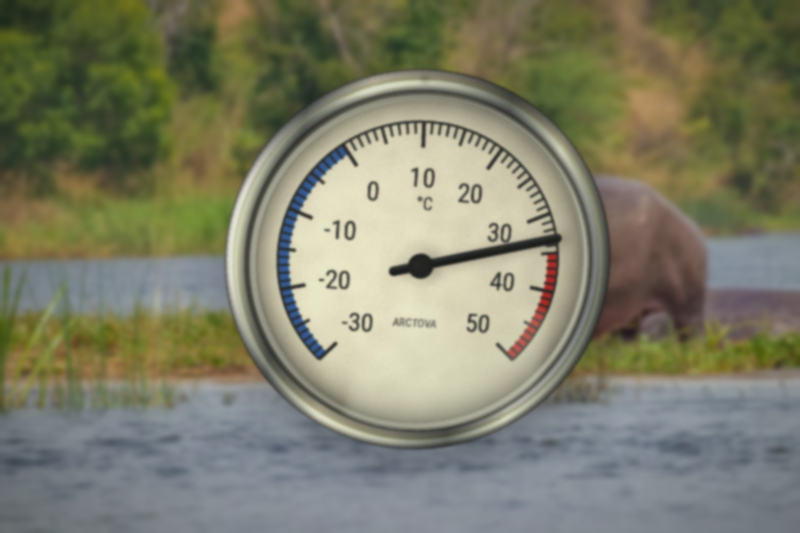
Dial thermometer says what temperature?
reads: 33 °C
